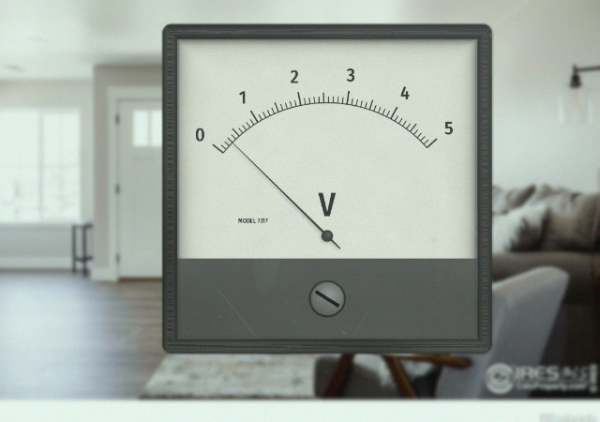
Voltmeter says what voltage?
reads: 0.3 V
